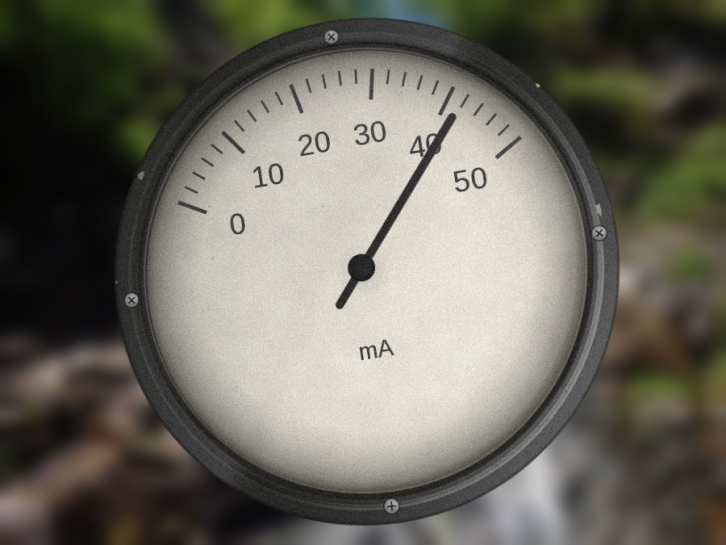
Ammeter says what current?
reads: 42 mA
